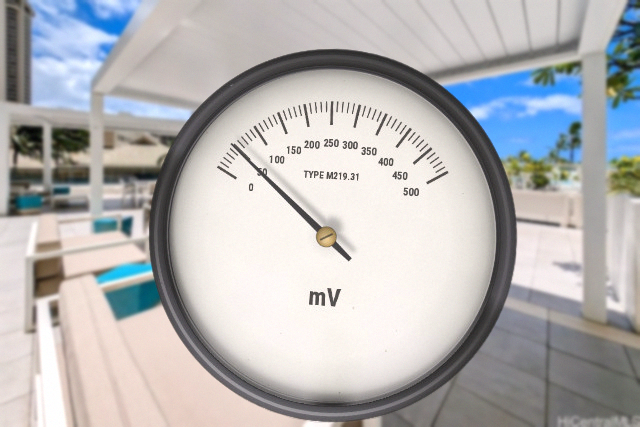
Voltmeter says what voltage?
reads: 50 mV
